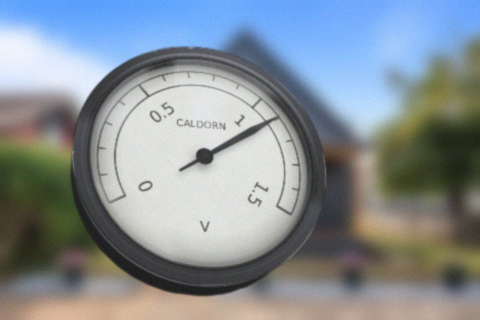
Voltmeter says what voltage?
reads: 1.1 V
